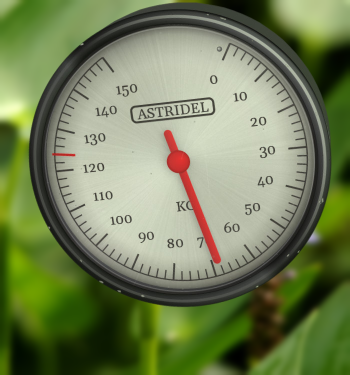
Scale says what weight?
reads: 68 kg
